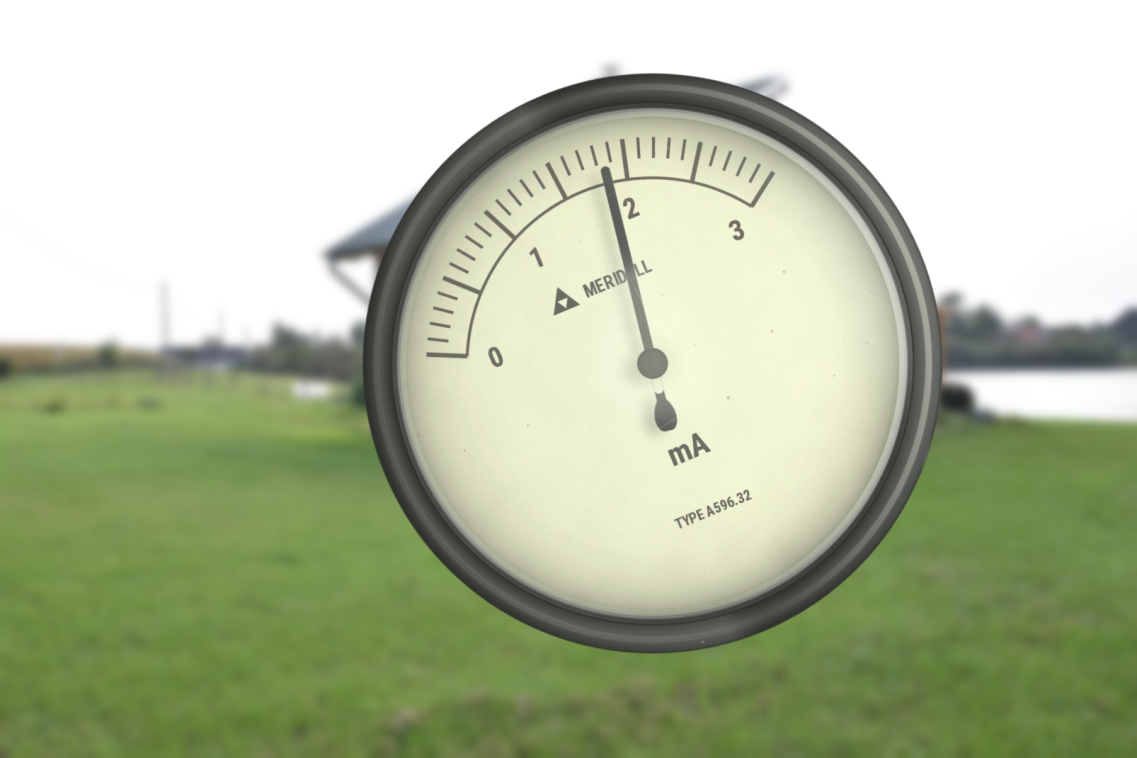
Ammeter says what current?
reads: 1.85 mA
